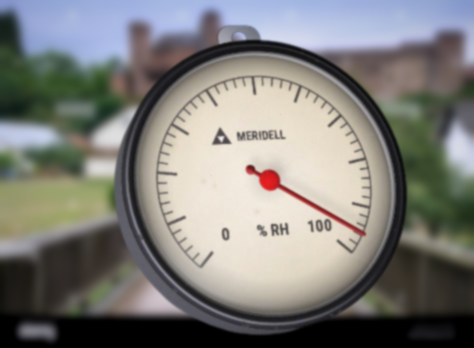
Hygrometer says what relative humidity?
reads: 96 %
